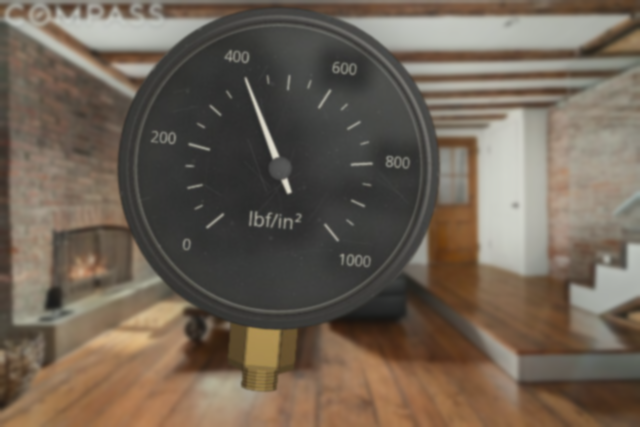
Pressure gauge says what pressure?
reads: 400 psi
